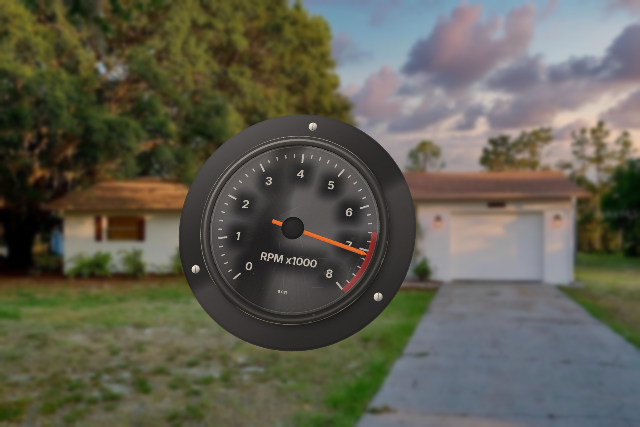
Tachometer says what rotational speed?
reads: 7100 rpm
